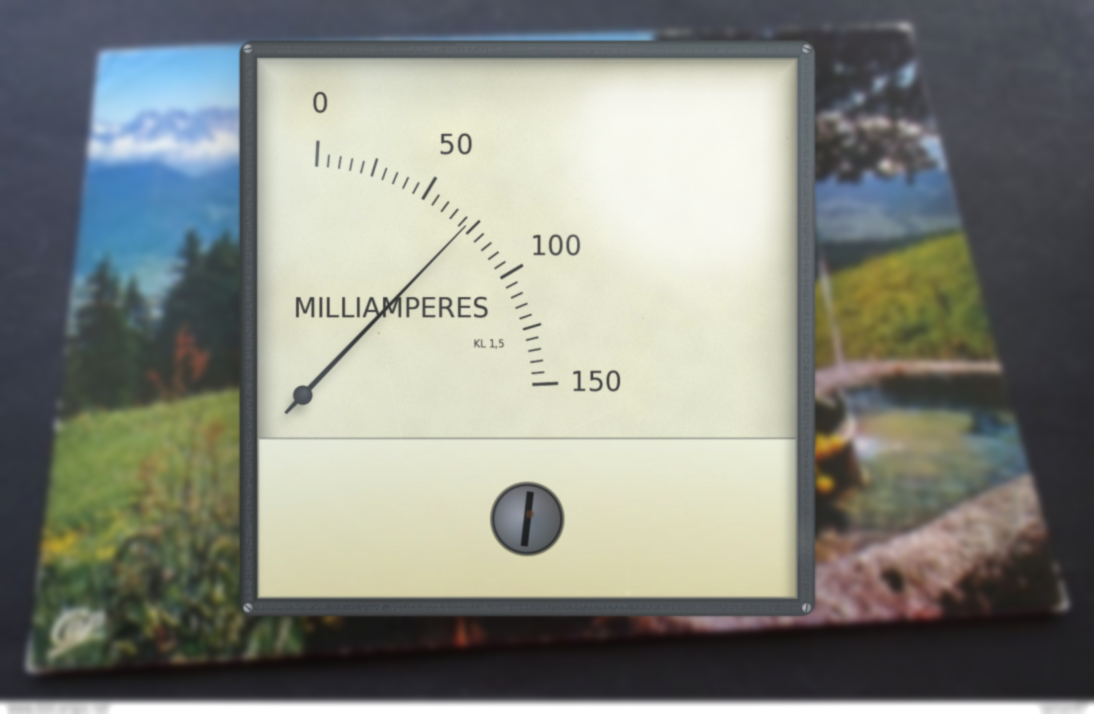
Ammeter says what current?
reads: 72.5 mA
